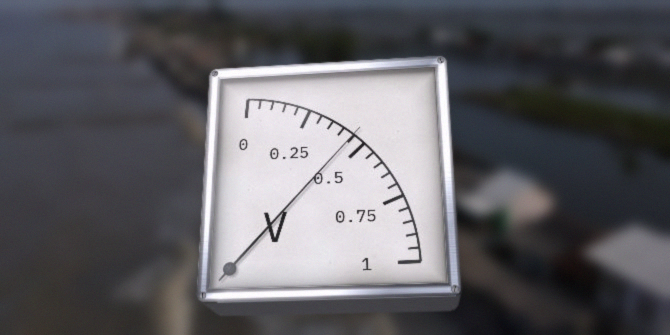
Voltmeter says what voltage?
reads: 0.45 V
